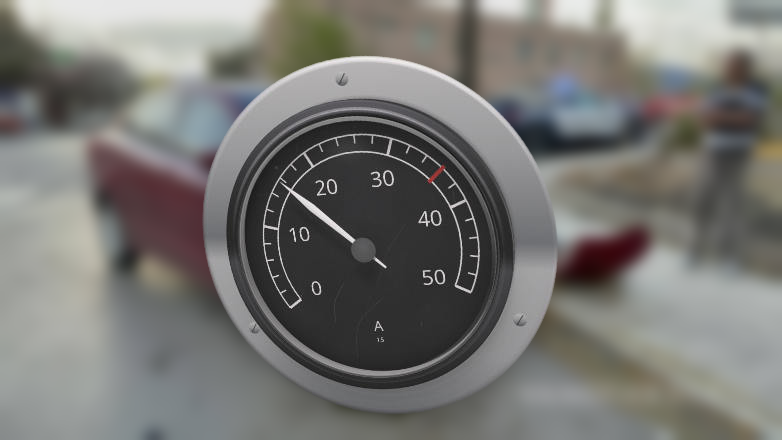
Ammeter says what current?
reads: 16 A
